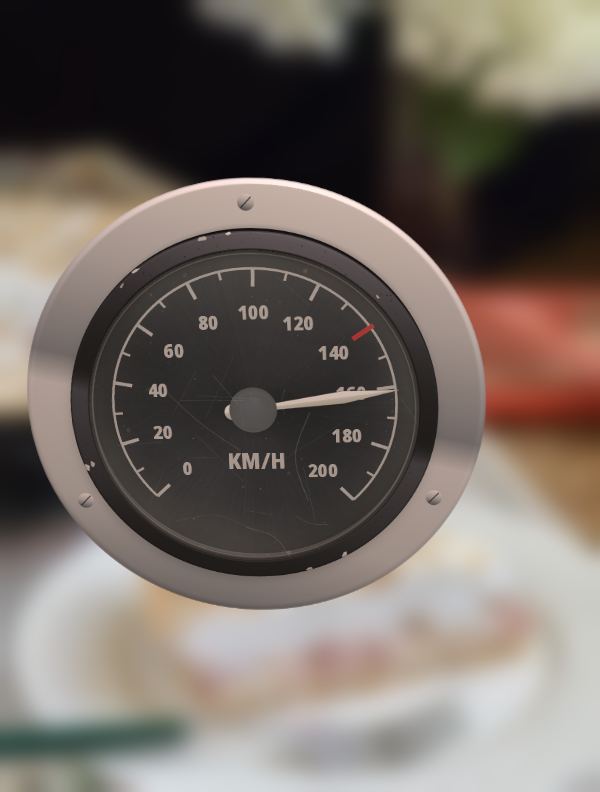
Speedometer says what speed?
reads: 160 km/h
